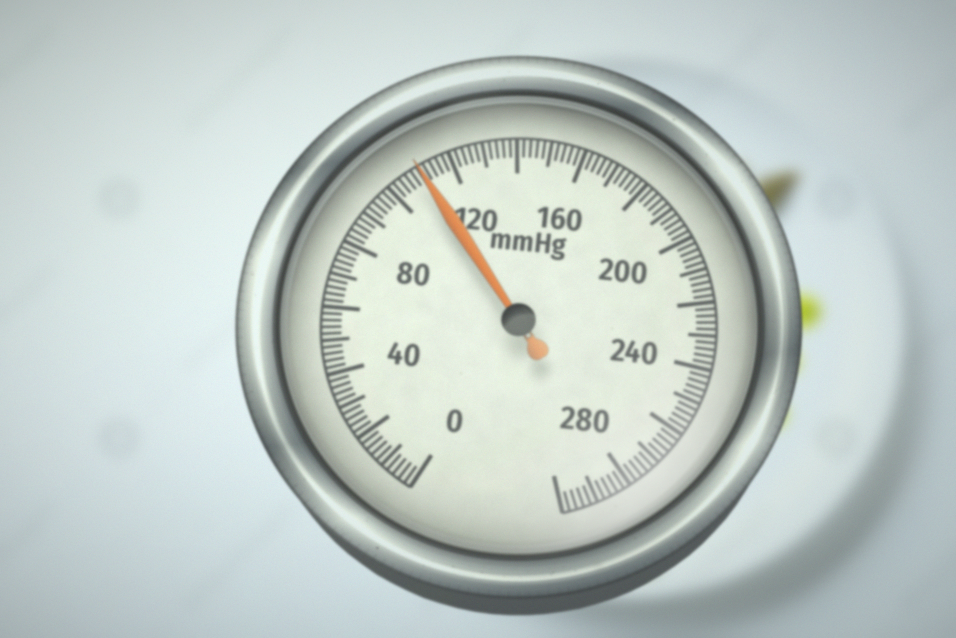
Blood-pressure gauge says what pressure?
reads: 110 mmHg
